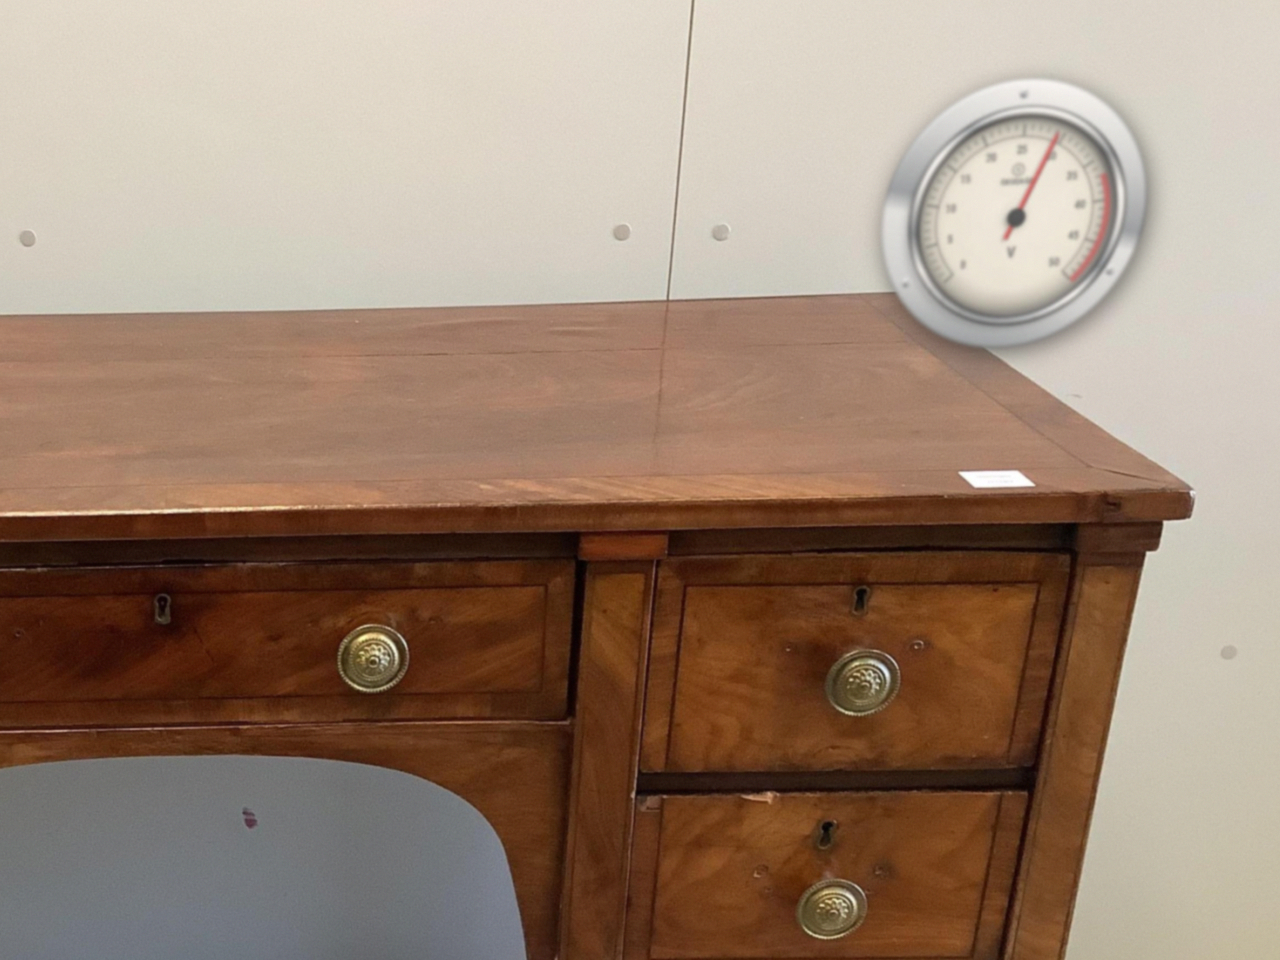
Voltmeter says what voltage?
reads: 29 V
